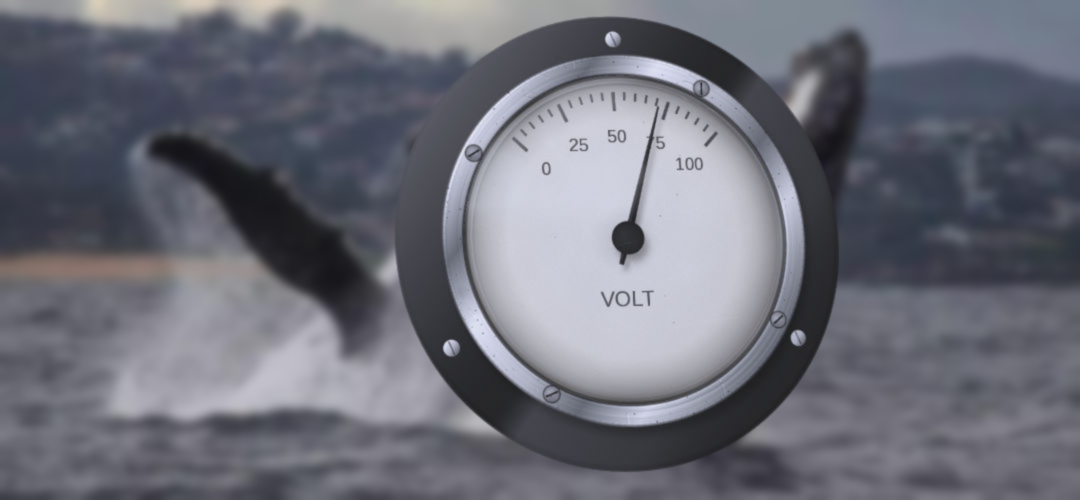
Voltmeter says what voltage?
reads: 70 V
